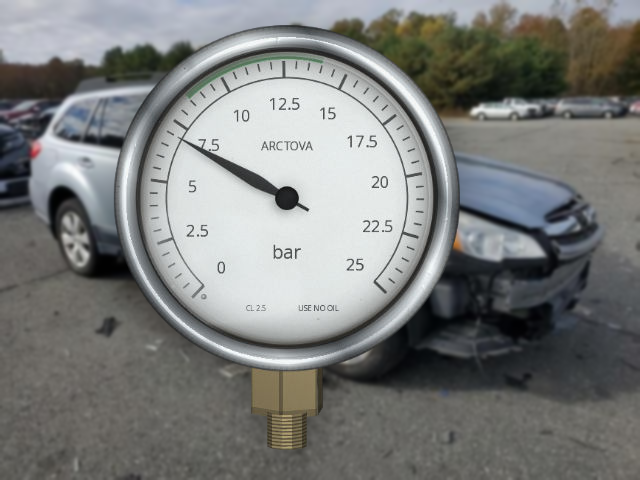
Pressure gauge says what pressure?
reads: 7 bar
